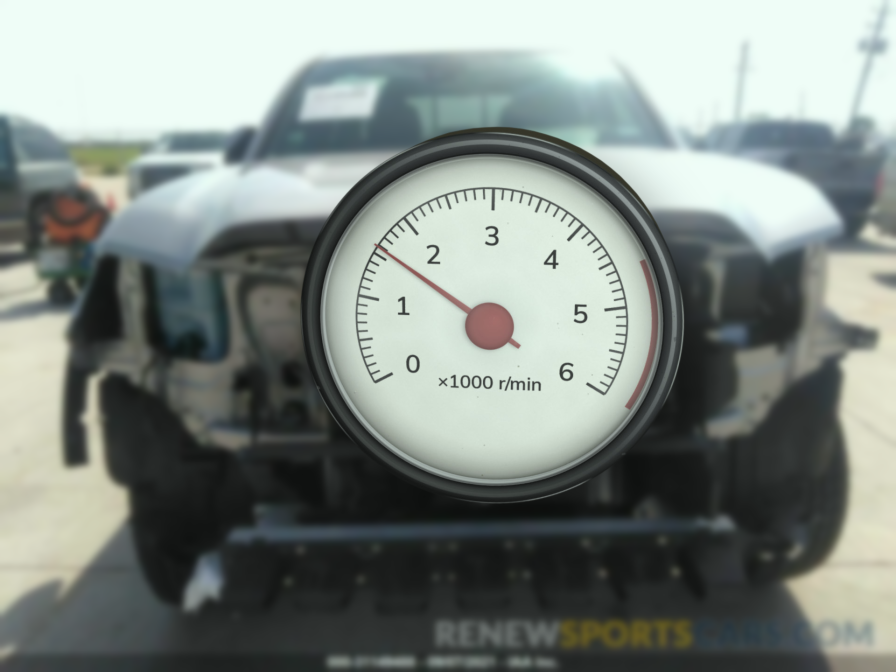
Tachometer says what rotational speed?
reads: 1600 rpm
